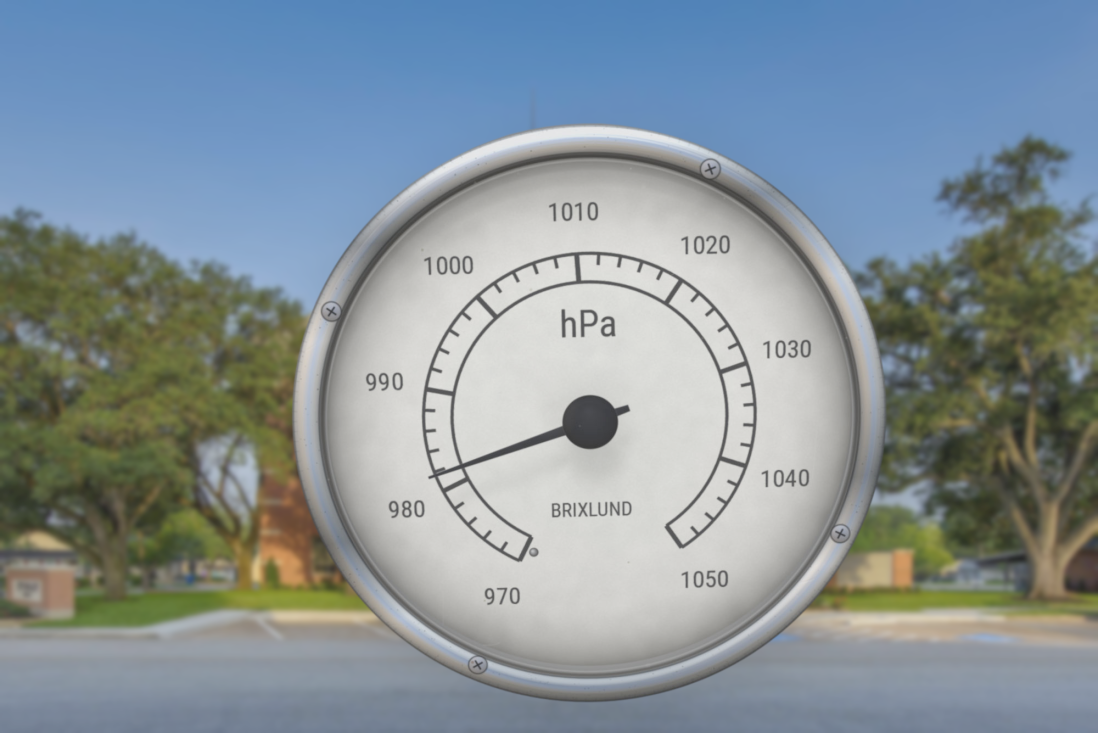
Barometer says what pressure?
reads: 982 hPa
